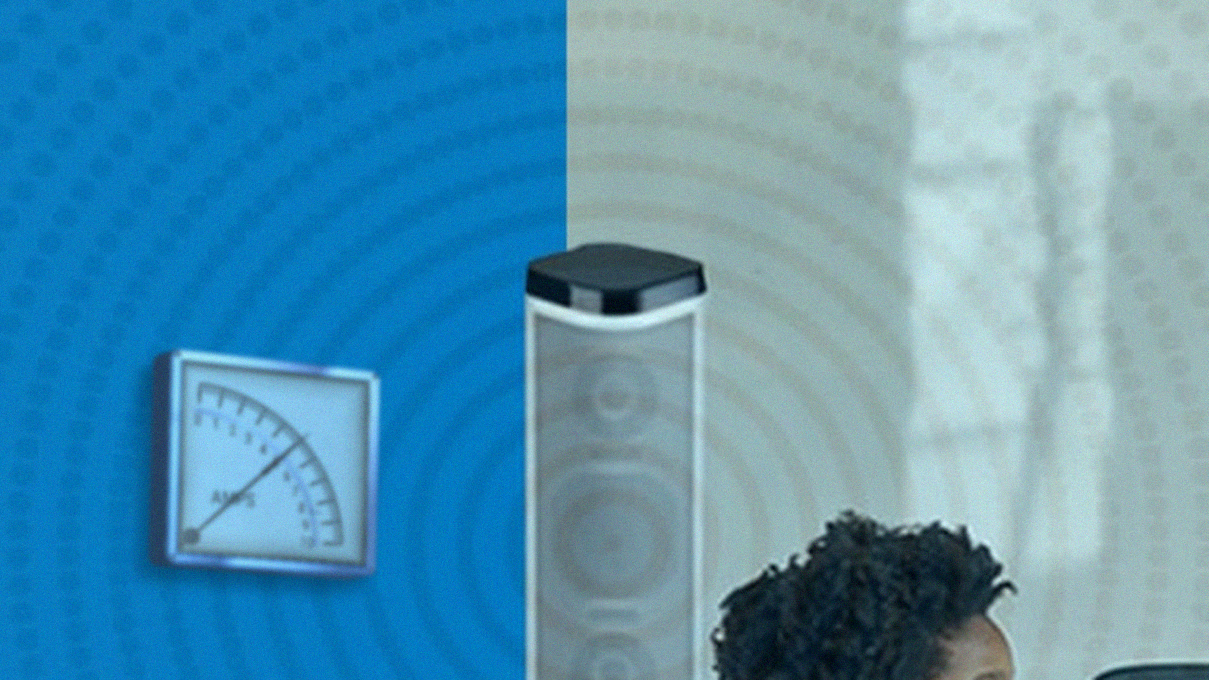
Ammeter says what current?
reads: 5 A
